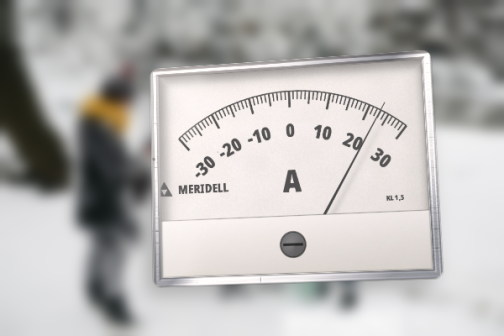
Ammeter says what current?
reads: 23 A
